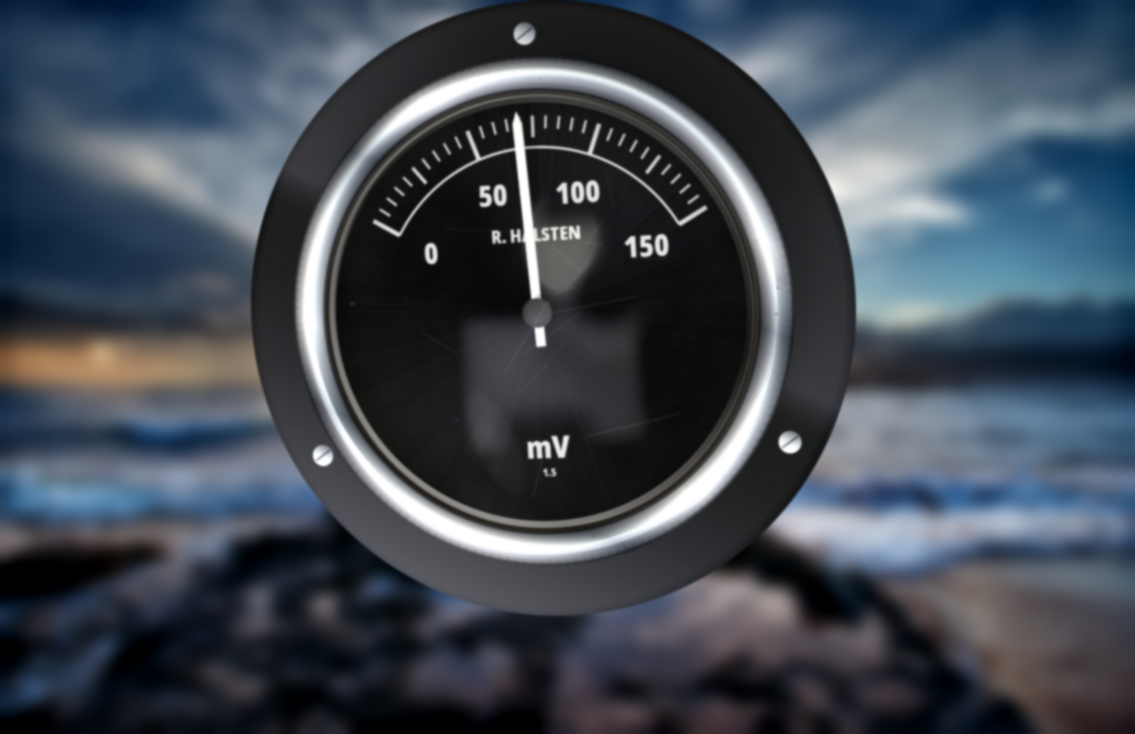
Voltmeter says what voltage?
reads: 70 mV
